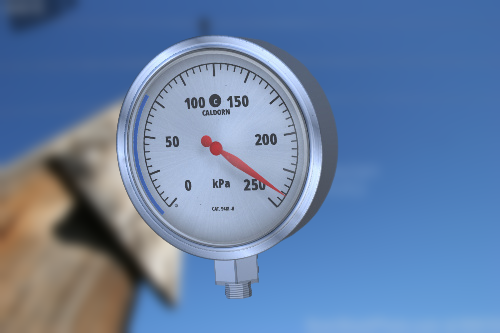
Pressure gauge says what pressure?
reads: 240 kPa
